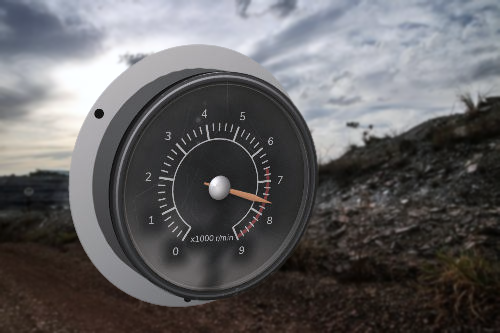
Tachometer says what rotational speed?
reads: 7600 rpm
